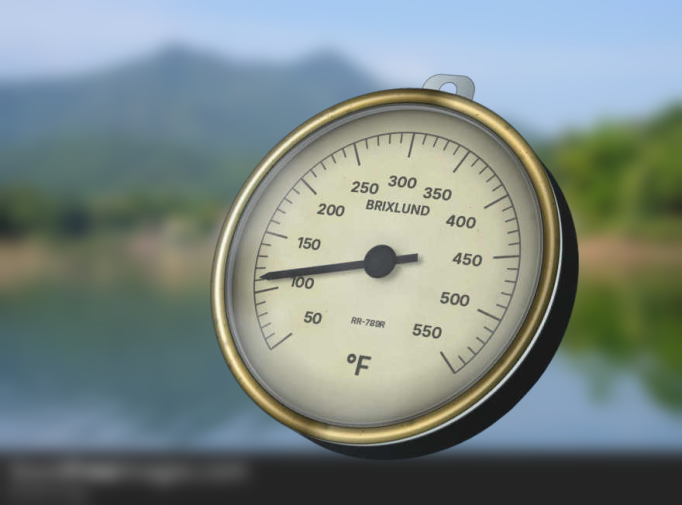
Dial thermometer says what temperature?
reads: 110 °F
